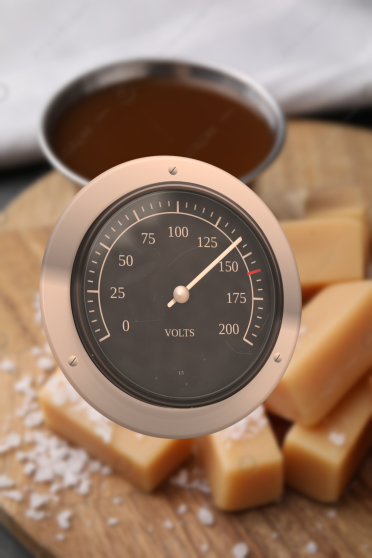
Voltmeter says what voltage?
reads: 140 V
